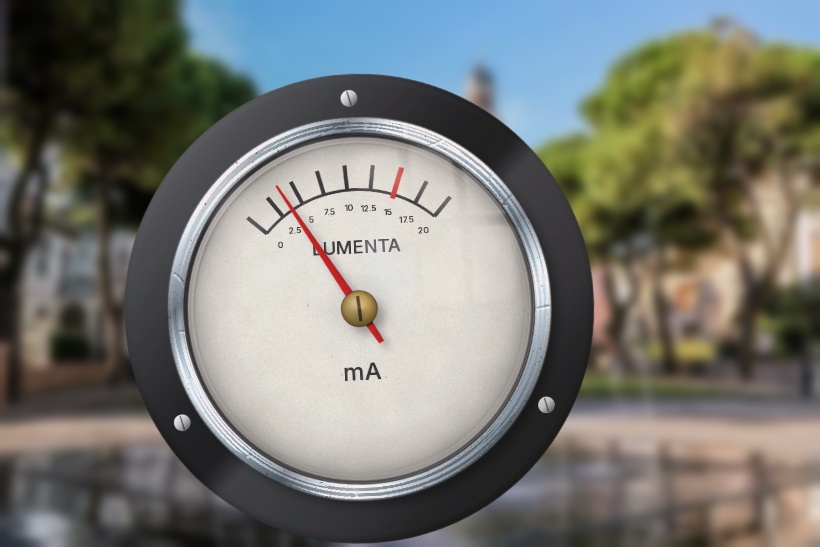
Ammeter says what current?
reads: 3.75 mA
